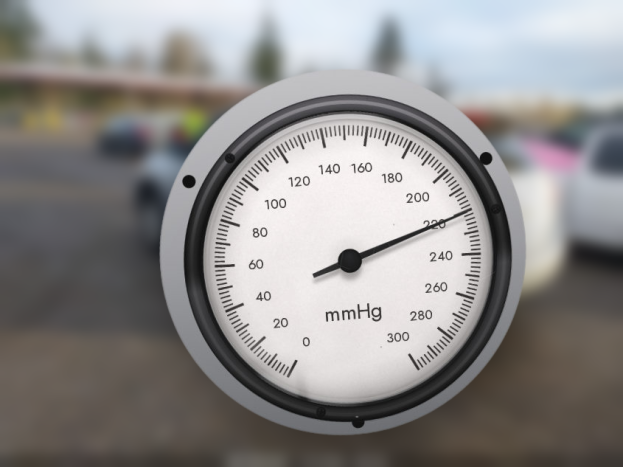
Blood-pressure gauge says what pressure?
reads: 220 mmHg
